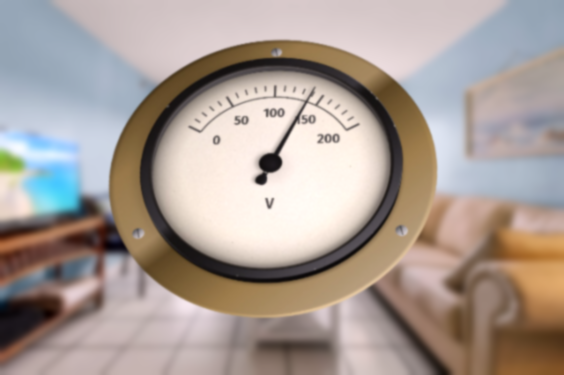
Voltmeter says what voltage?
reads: 140 V
